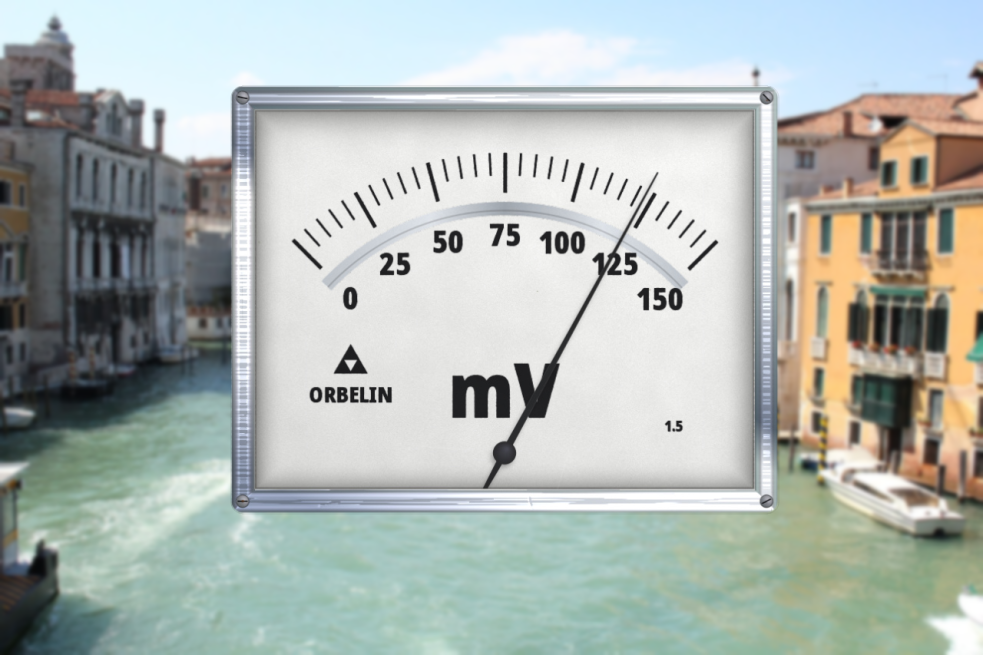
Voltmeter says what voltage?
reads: 122.5 mV
